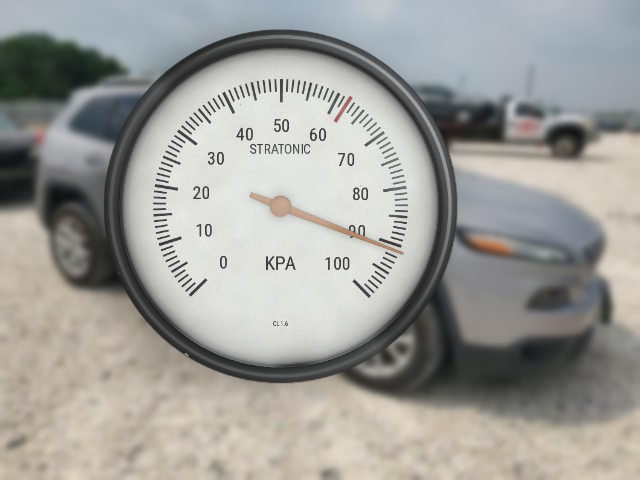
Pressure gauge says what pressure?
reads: 91 kPa
